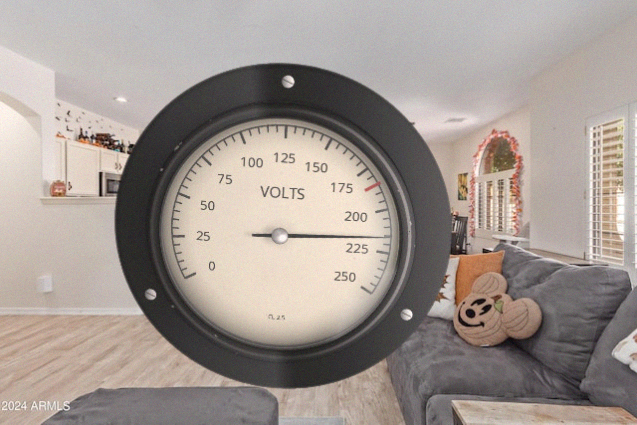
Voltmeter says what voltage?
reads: 215 V
